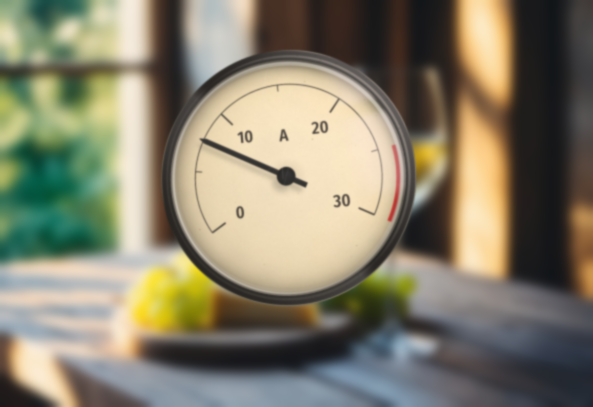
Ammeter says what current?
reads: 7.5 A
